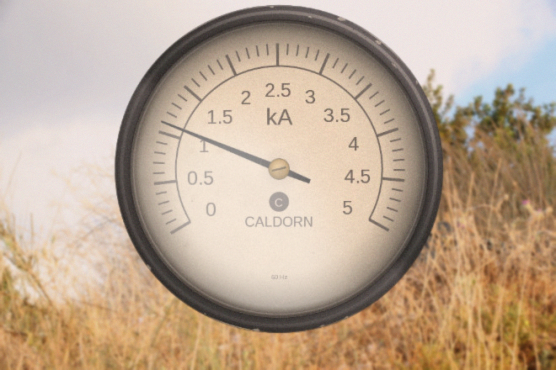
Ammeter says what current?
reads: 1.1 kA
